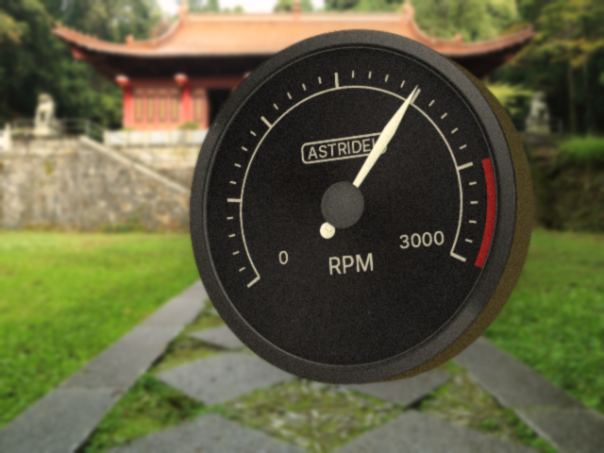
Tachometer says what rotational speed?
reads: 2000 rpm
